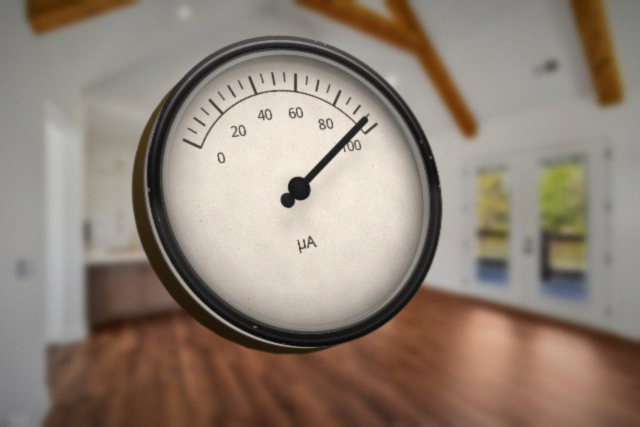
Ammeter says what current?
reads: 95 µA
